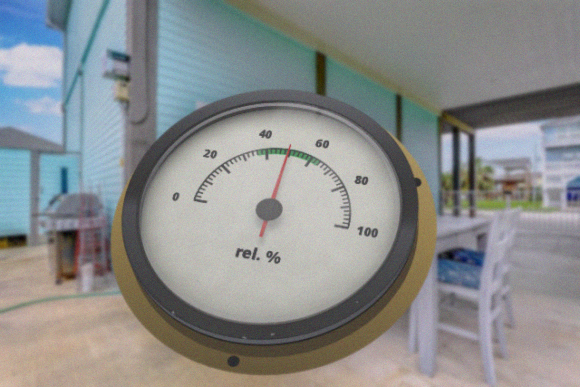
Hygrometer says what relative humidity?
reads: 50 %
